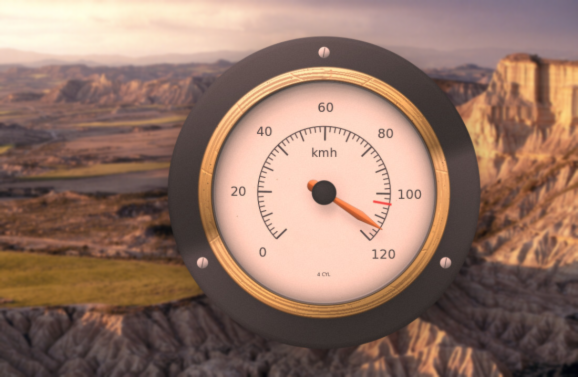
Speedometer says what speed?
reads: 114 km/h
